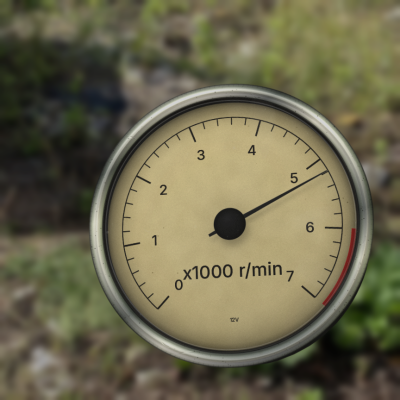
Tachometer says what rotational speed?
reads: 5200 rpm
